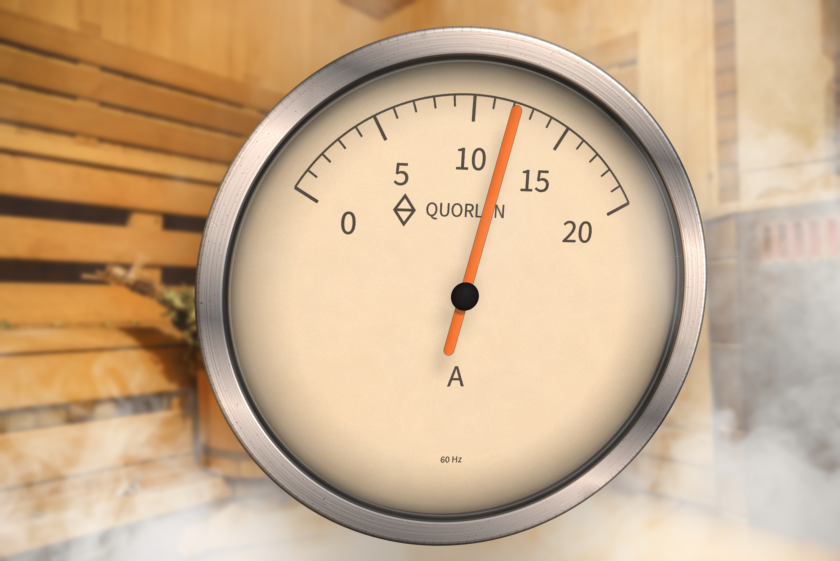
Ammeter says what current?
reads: 12 A
